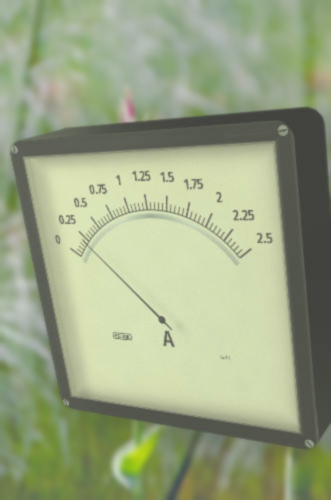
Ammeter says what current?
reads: 0.25 A
